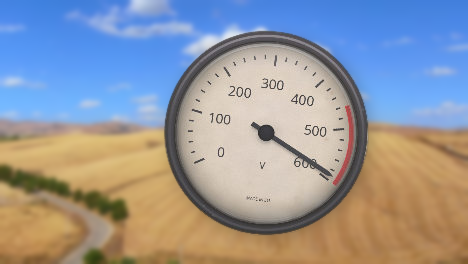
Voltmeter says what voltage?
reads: 590 V
